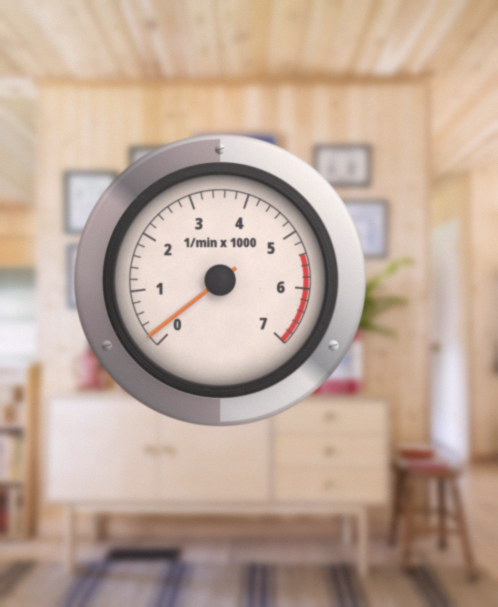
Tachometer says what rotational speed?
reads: 200 rpm
